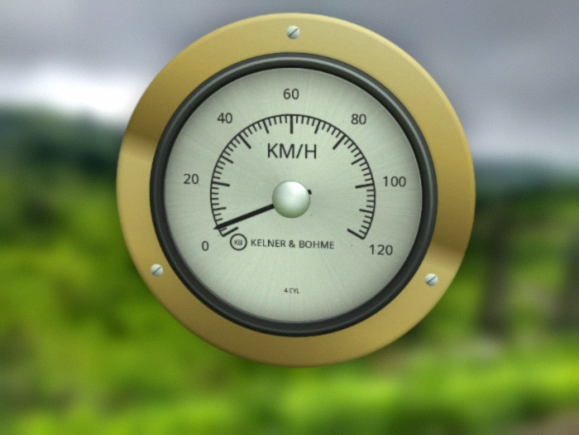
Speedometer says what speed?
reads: 4 km/h
